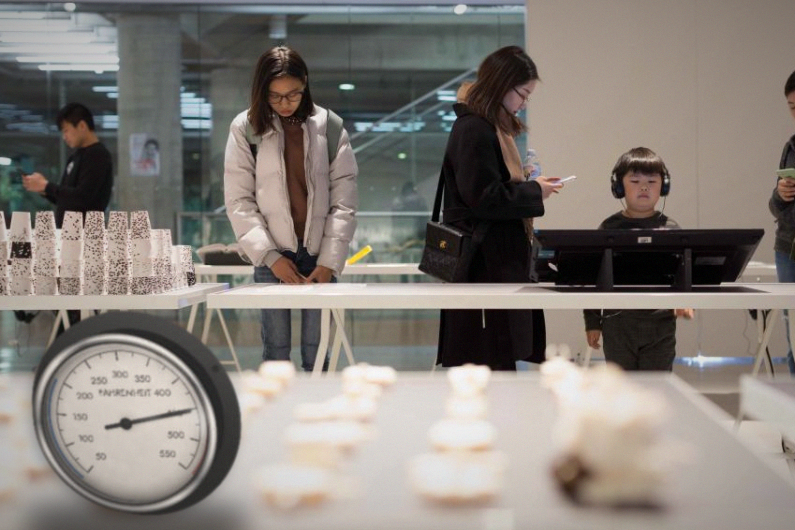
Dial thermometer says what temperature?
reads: 450 °F
